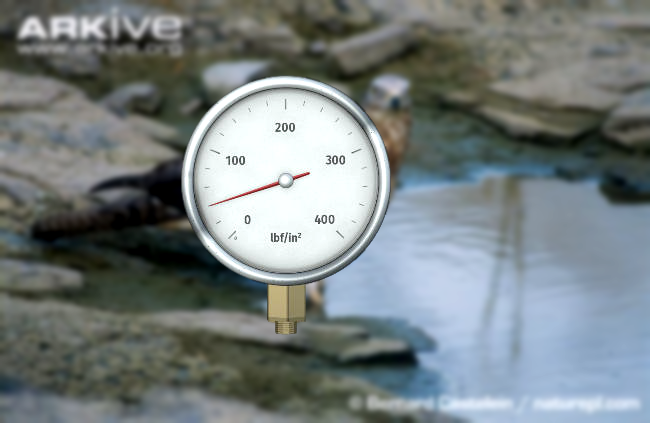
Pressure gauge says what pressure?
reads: 40 psi
